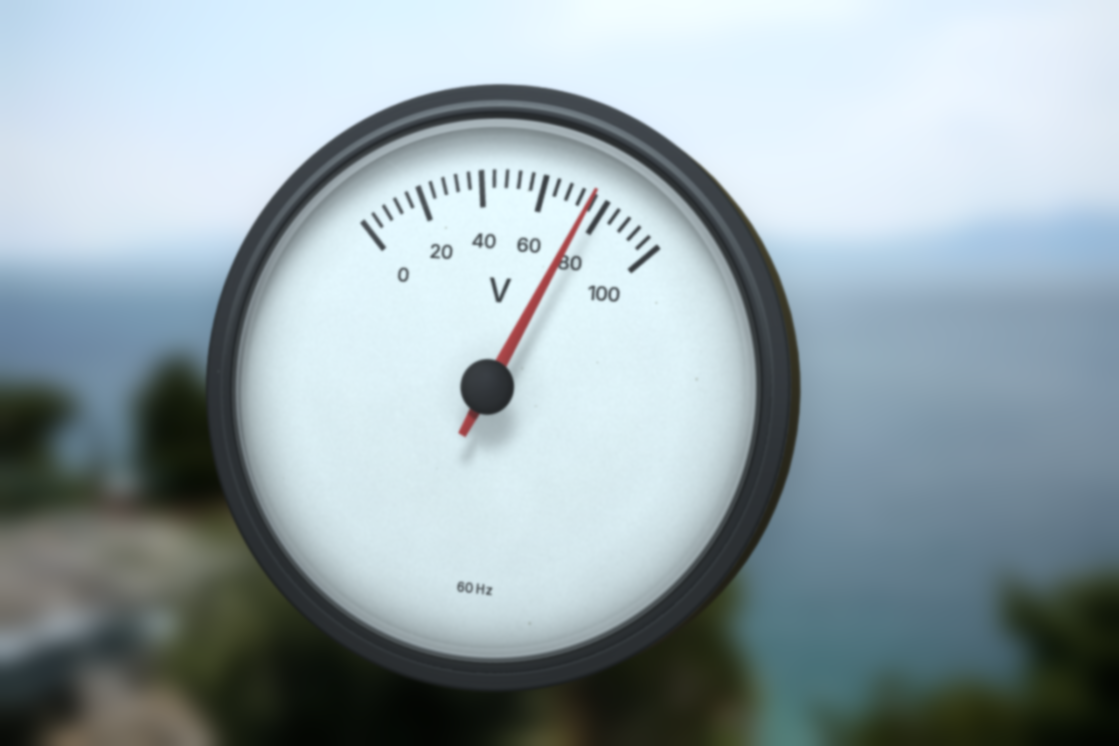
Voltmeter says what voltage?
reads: 76 V
